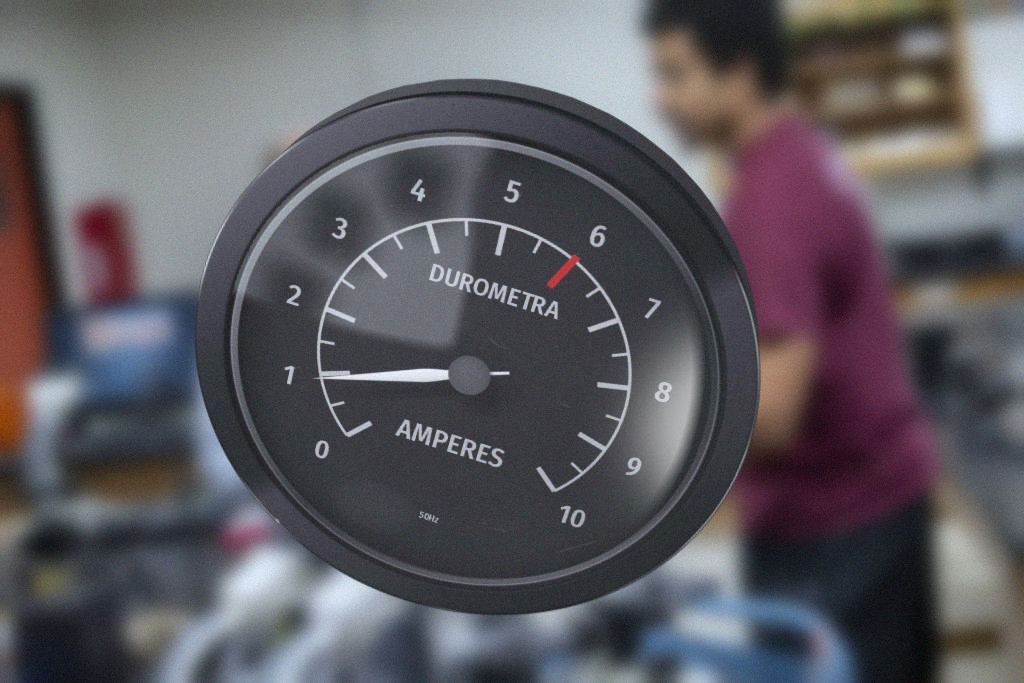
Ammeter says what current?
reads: 1 A
